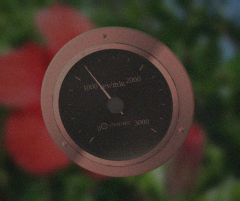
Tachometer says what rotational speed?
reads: 1200 rpm
